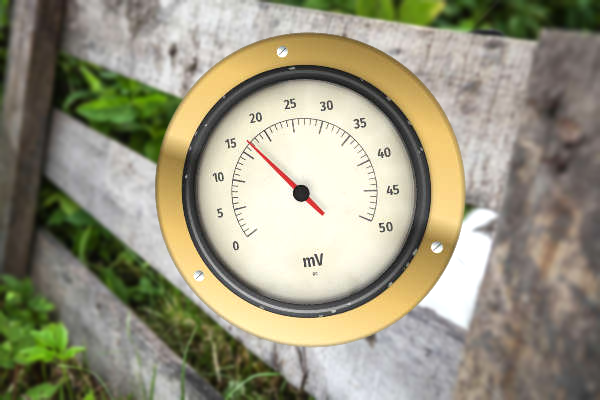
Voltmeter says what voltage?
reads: 17 mV
